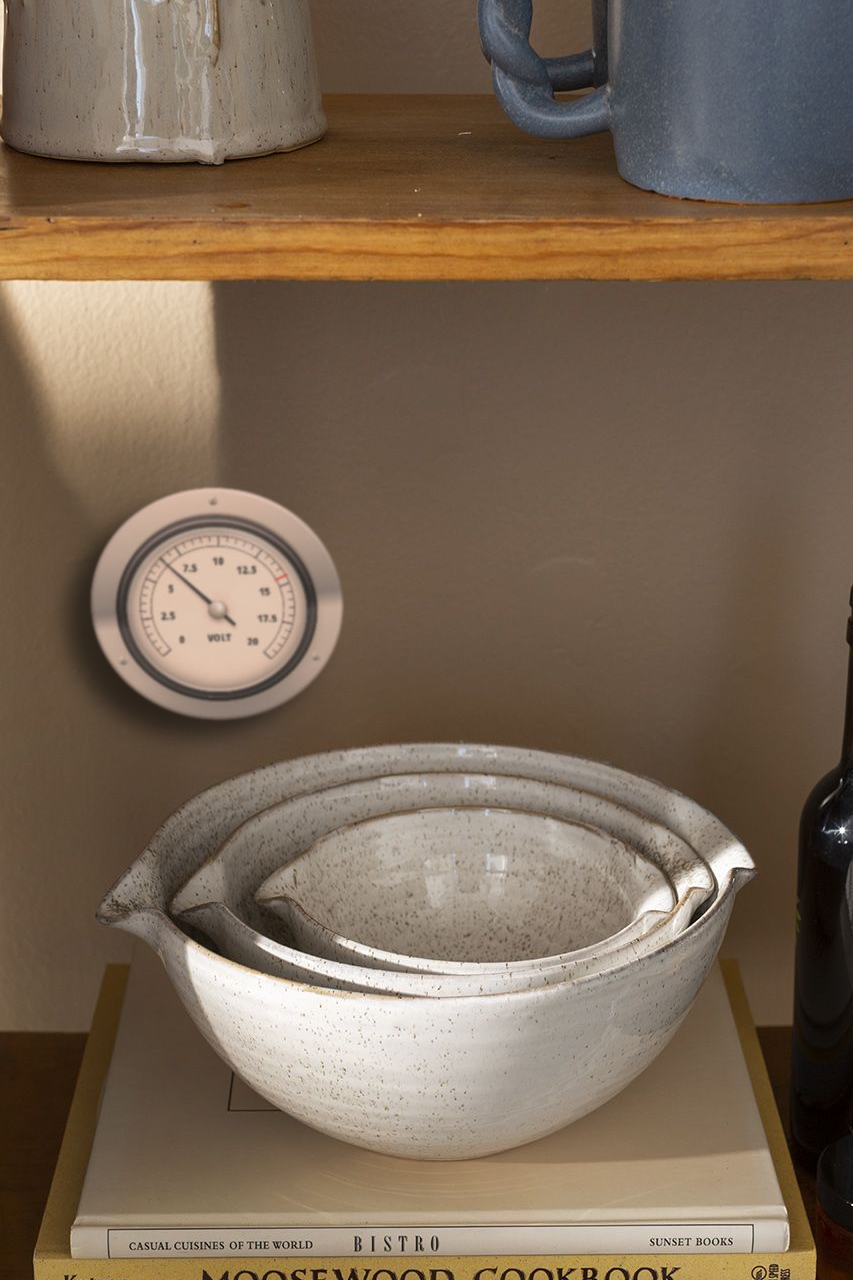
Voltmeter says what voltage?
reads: 6.5 V
